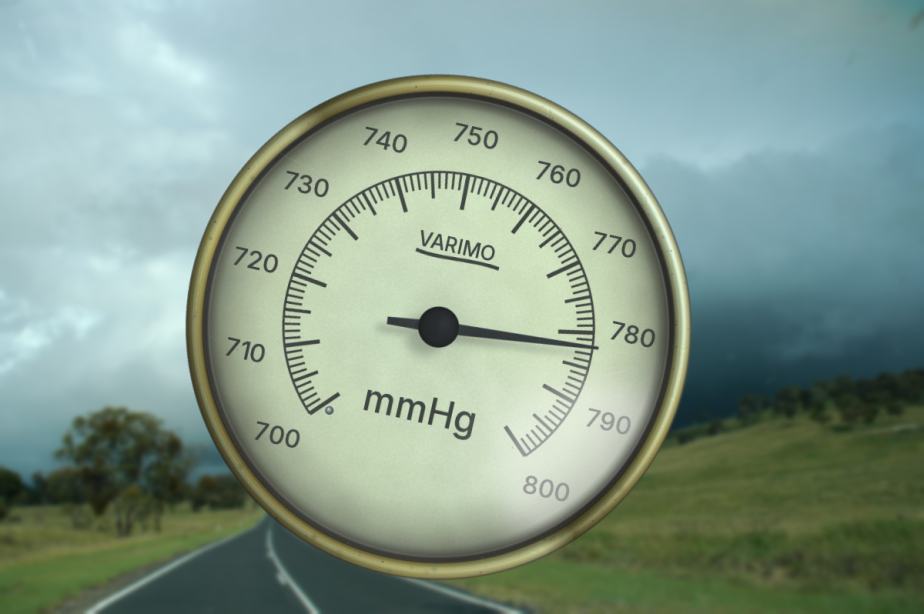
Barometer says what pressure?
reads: 782 mmHg
